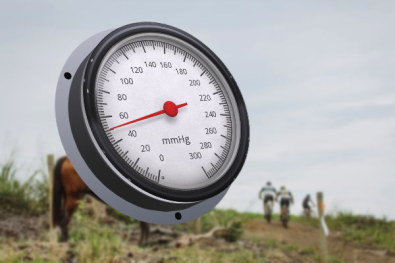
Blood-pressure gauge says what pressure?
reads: 50 mmHg
